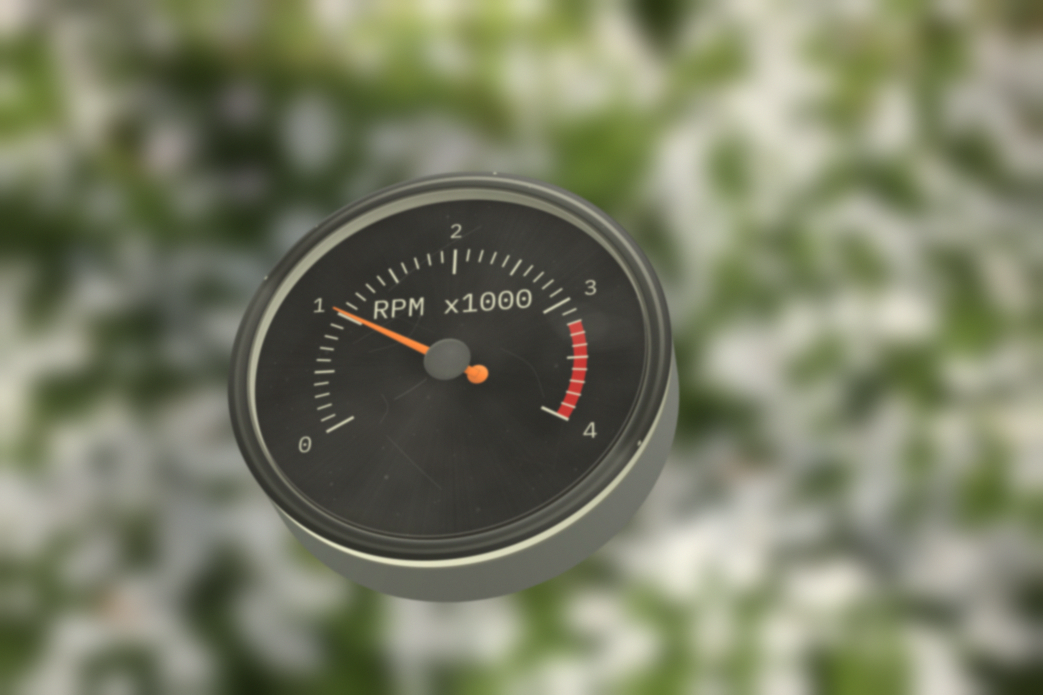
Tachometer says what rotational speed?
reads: 1000 rpm
